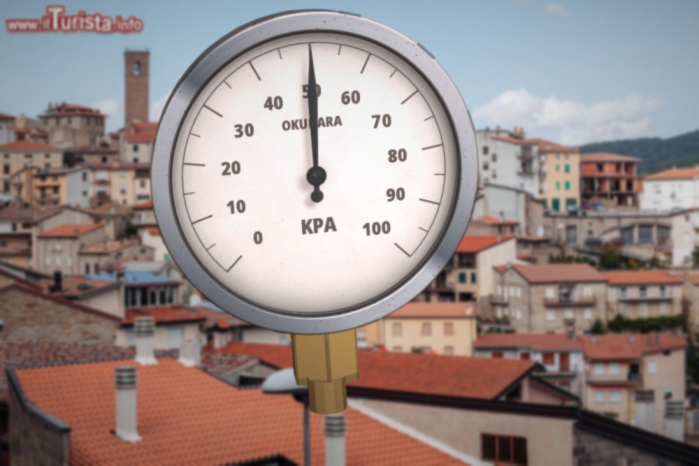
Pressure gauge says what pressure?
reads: 50 kPa
